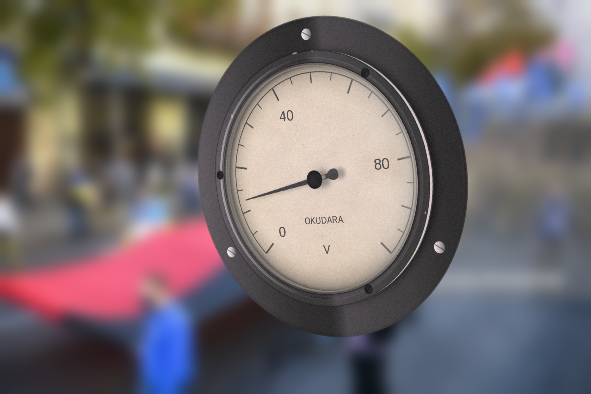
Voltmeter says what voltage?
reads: 12.5 V
